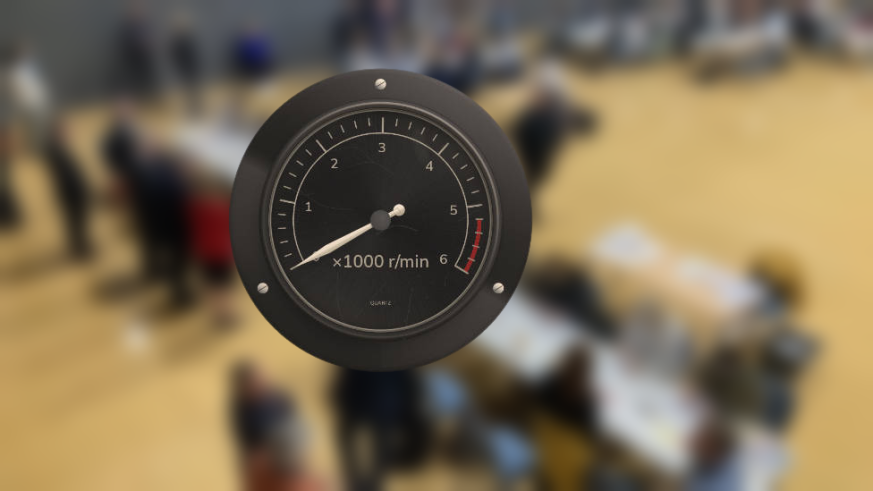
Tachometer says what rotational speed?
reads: 0 rpm
